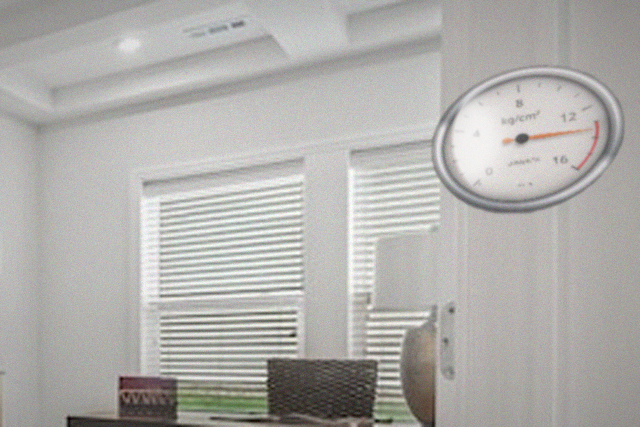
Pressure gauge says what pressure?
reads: 13.5 kg/cm²
